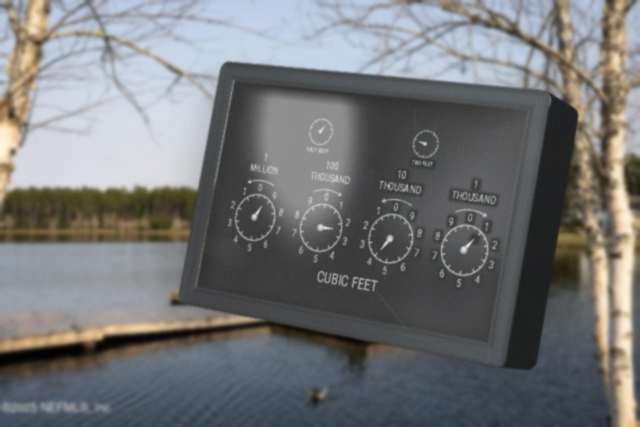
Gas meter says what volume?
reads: 924100 ft³
